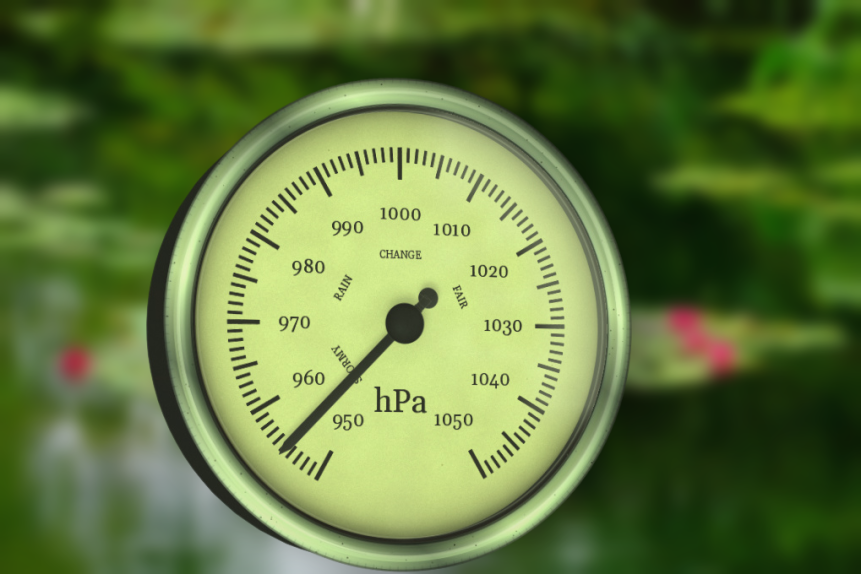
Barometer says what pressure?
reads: 955 hPa
